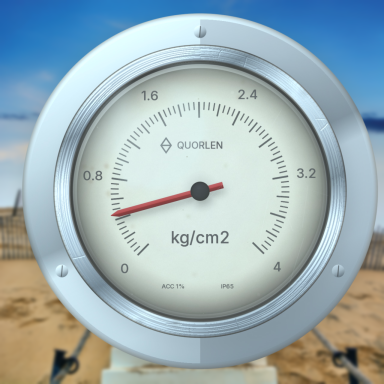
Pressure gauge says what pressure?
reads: 0.45 kg/cm²
